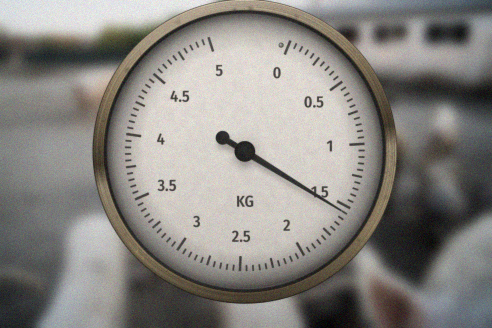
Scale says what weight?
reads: 1.55 kg
